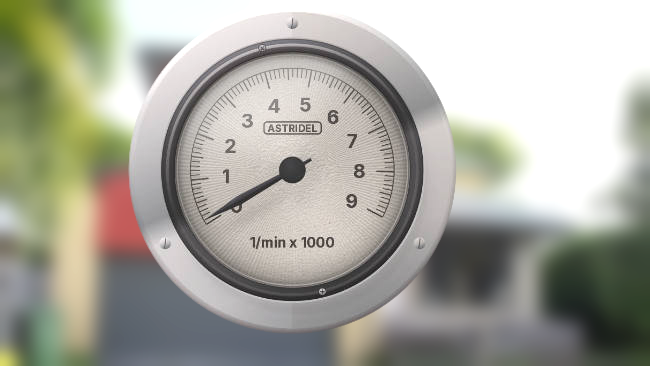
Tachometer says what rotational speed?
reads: 100 rpm
